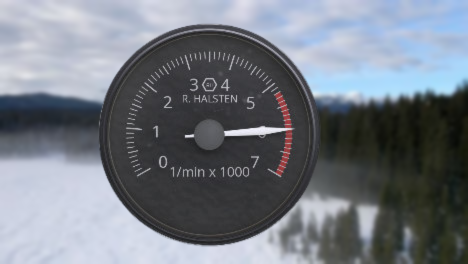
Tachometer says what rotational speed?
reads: 6000 rpm
